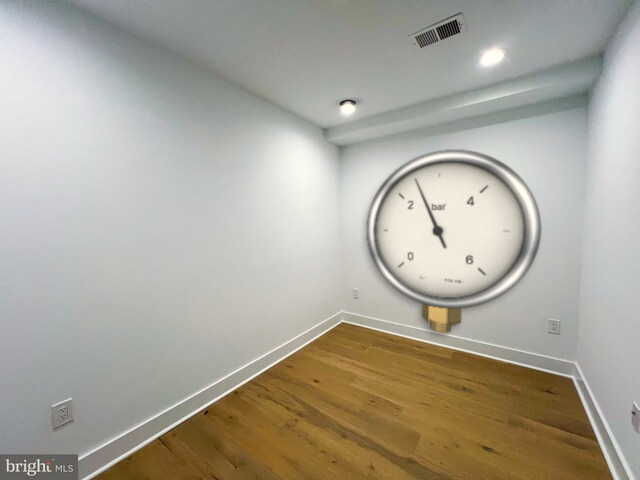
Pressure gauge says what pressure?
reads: 2.5 bar
